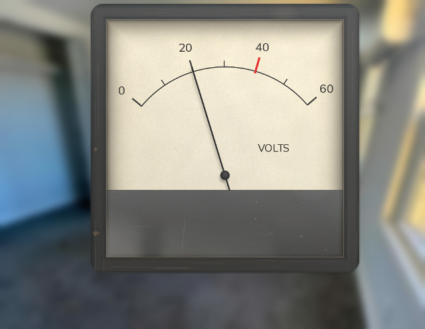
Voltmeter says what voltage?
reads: 20 V
